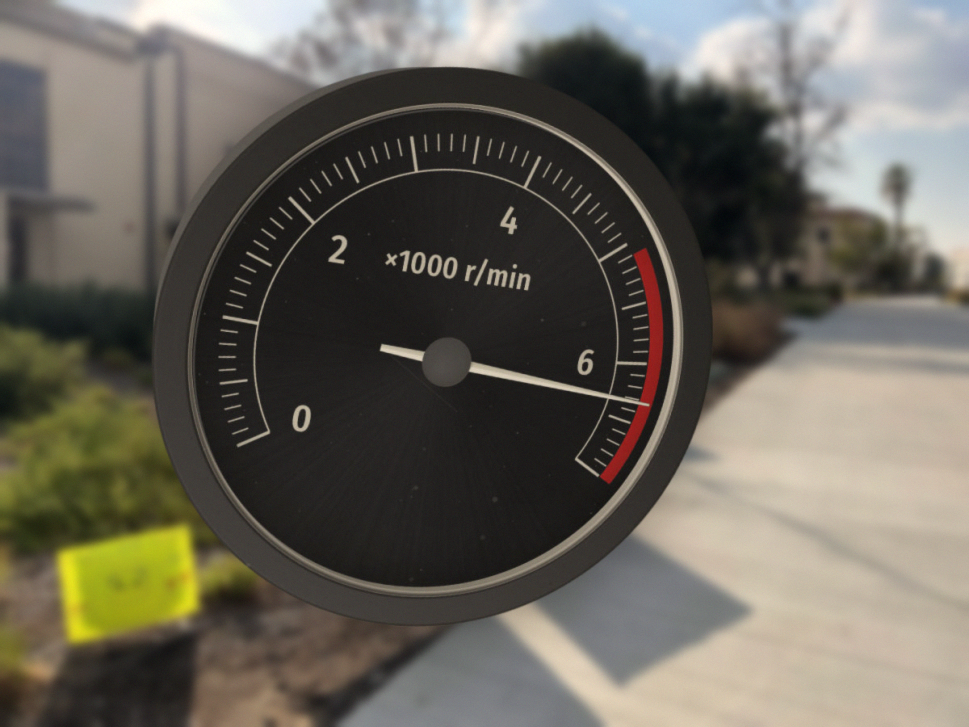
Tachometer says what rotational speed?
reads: 6300 rpm
